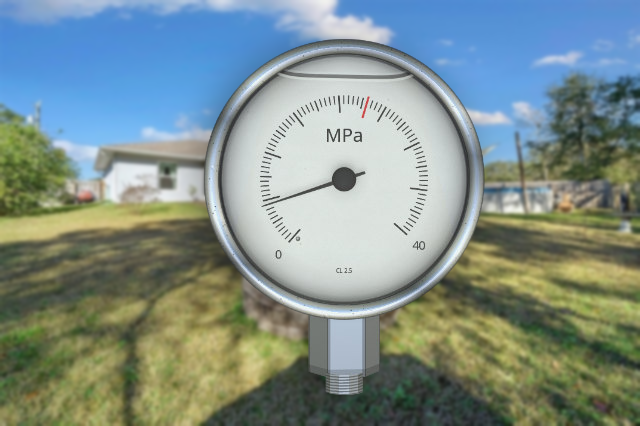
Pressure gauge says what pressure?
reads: 4.5 MPa
